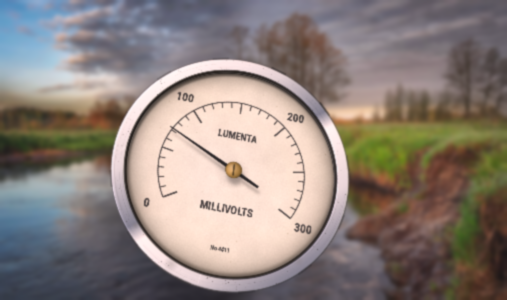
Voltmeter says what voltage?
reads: 70 mV
